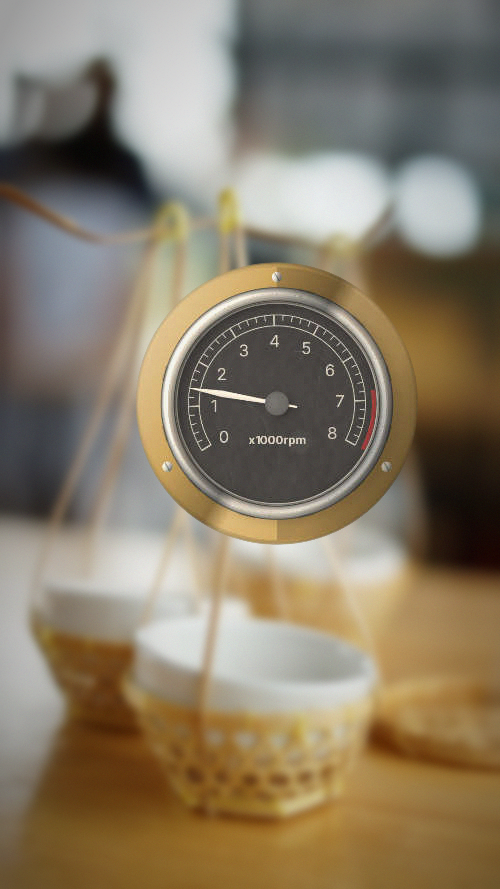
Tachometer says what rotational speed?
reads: 1400 rpm
